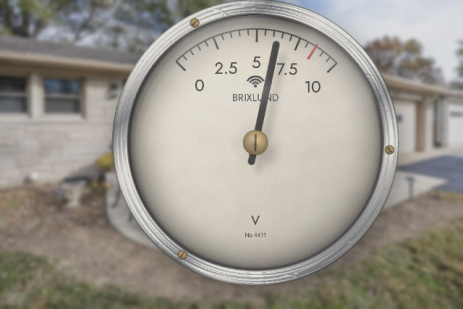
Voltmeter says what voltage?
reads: 6.25 V
